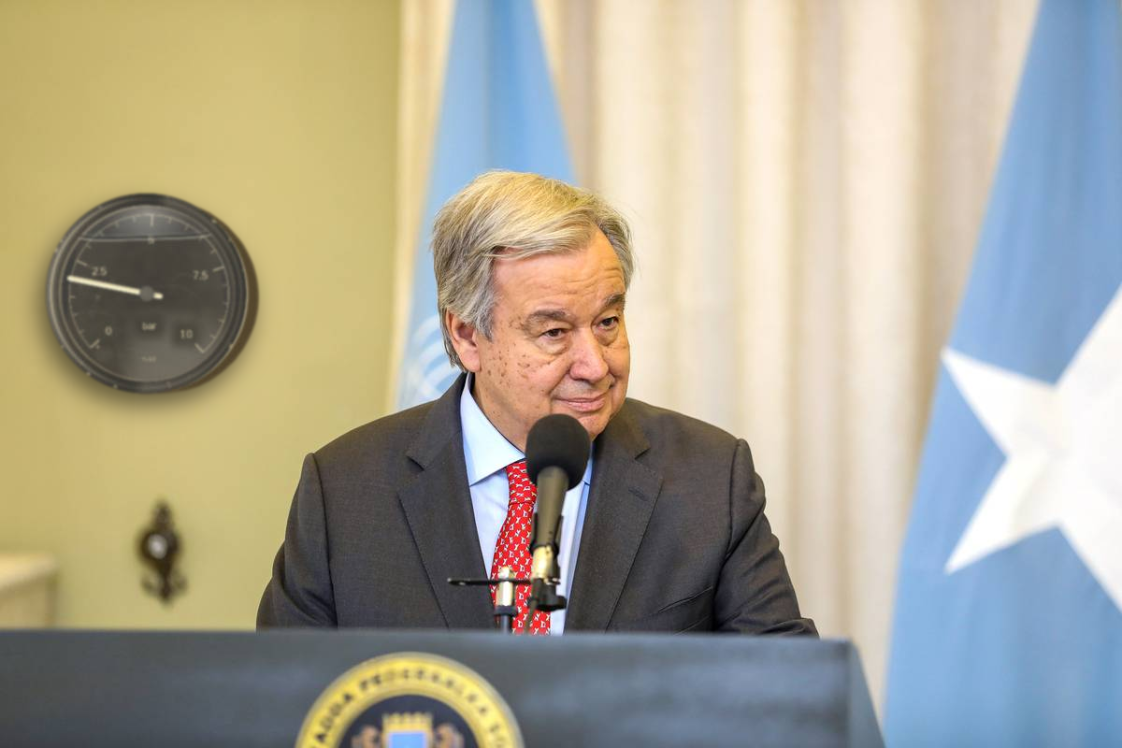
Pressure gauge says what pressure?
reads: 2 bar
